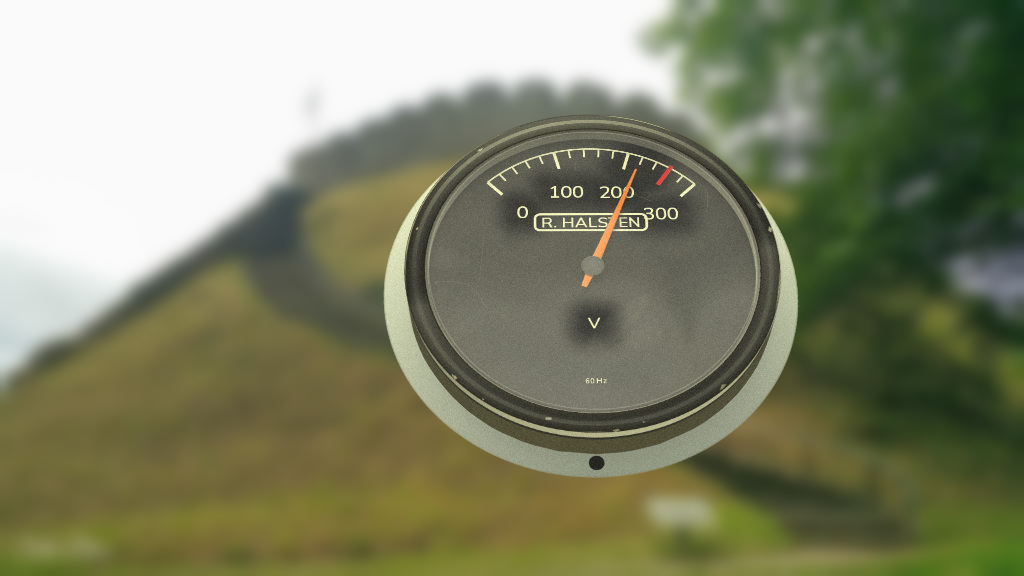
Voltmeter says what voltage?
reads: 220 V
